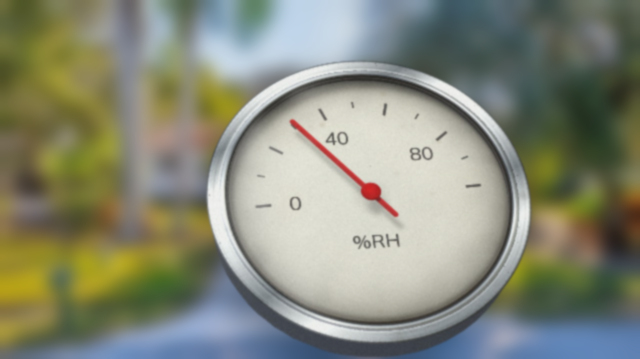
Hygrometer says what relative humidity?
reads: 30 %
